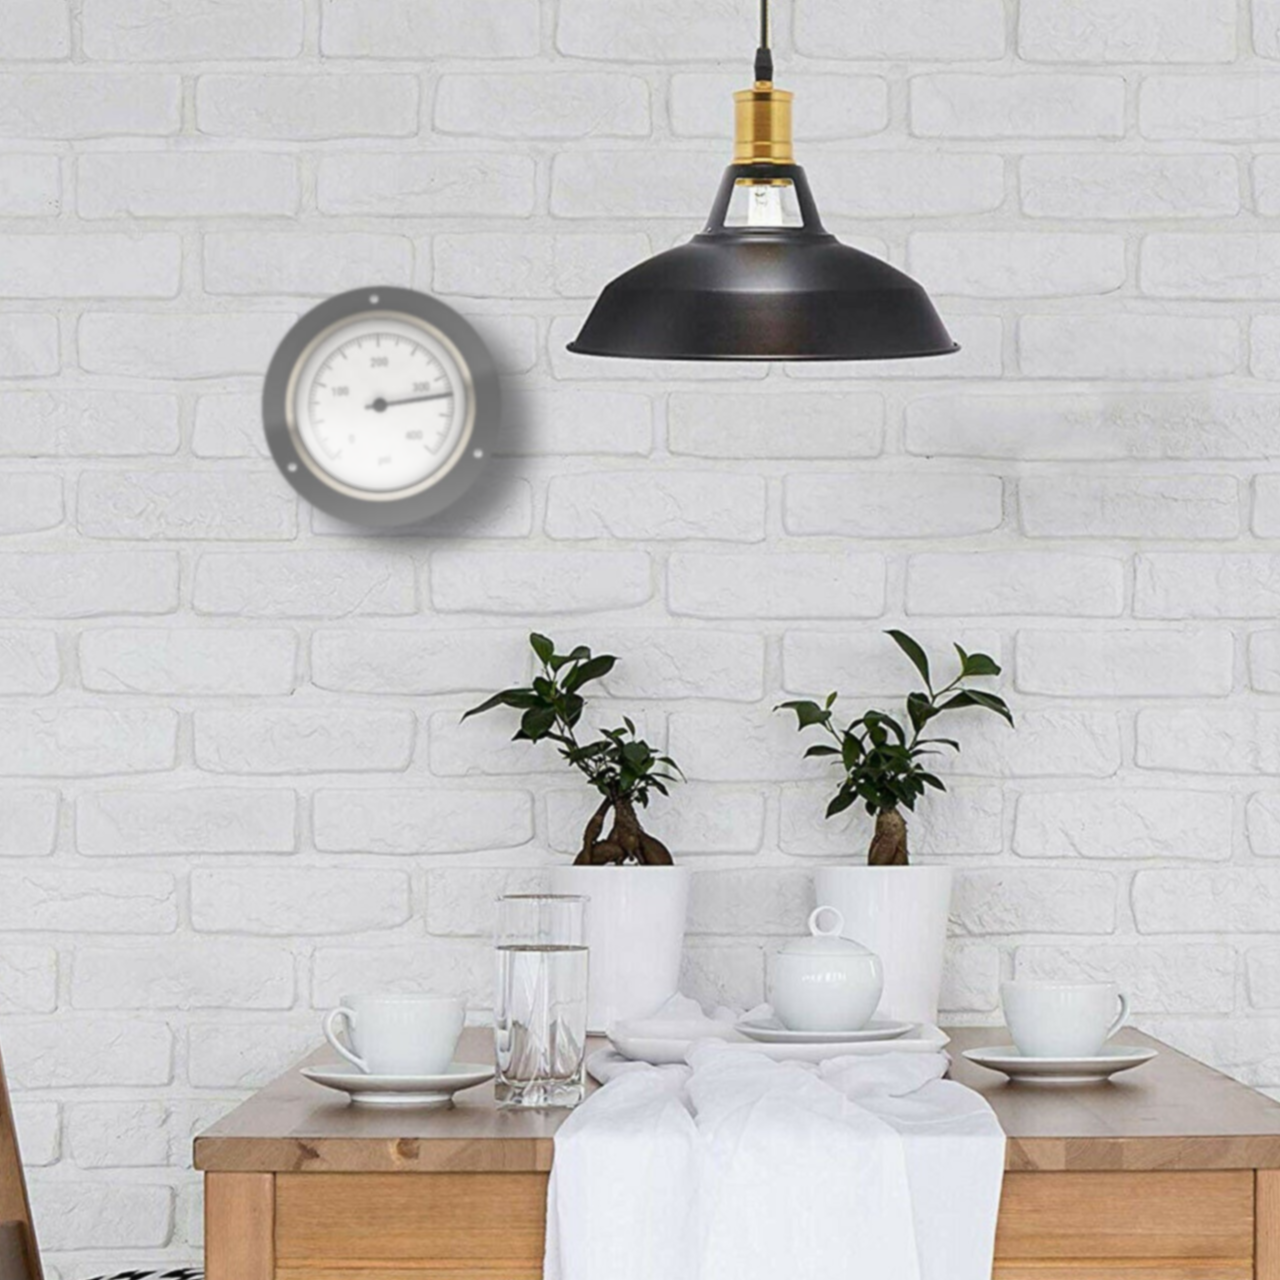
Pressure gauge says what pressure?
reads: 325 psi
